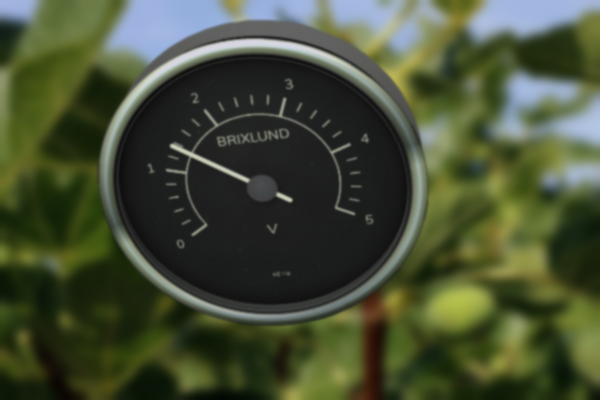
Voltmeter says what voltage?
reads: 1.4 V
